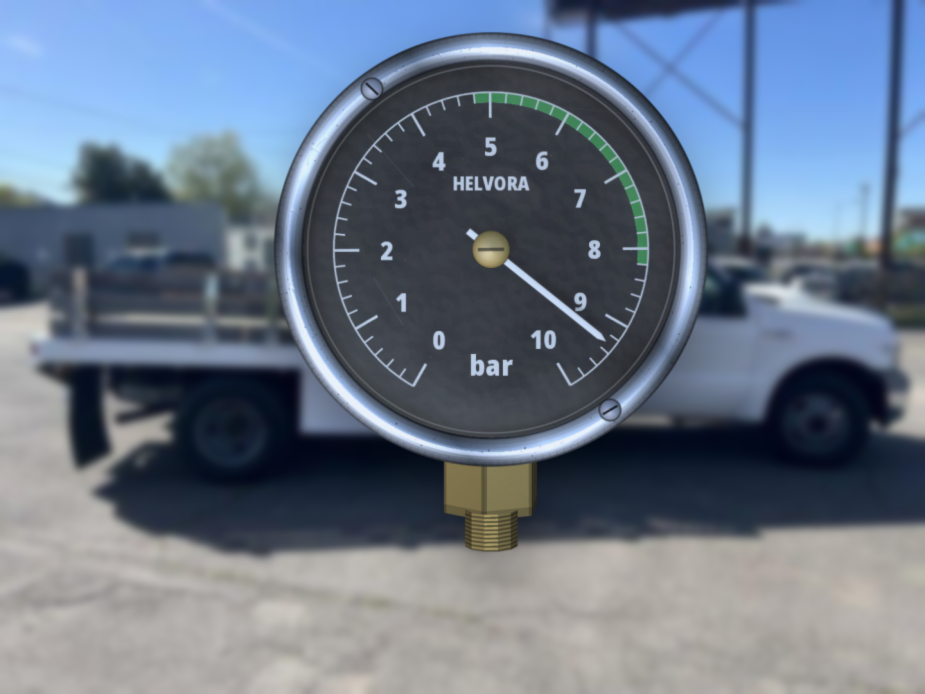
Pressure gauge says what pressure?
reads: 9.3 bar
